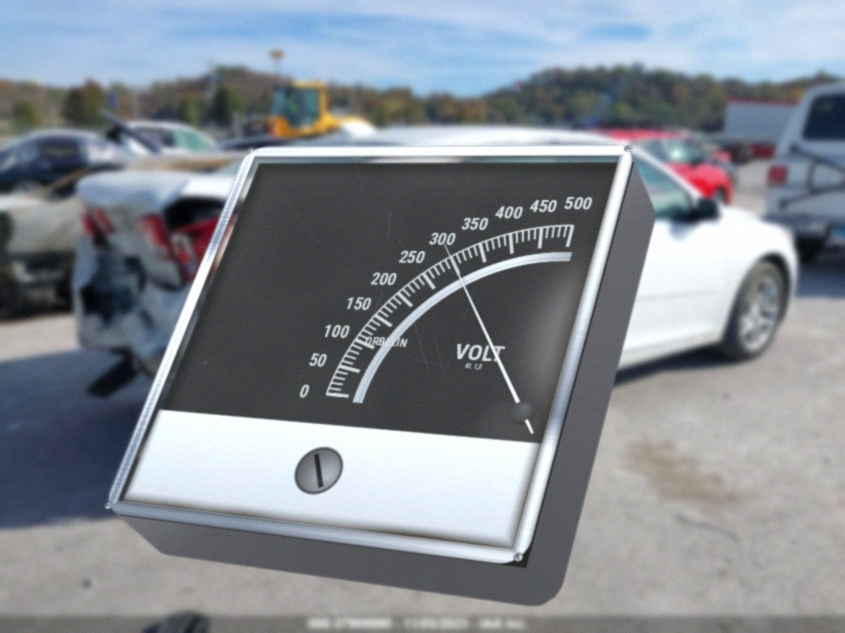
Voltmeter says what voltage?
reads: 300 V
